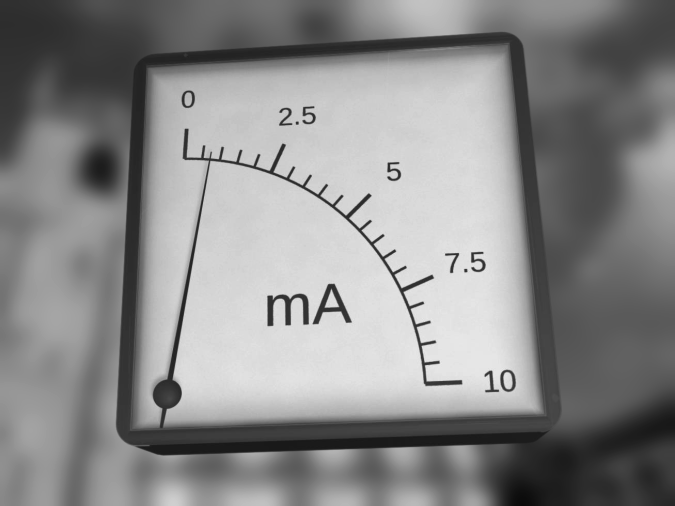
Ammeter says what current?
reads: 0.75 mA
